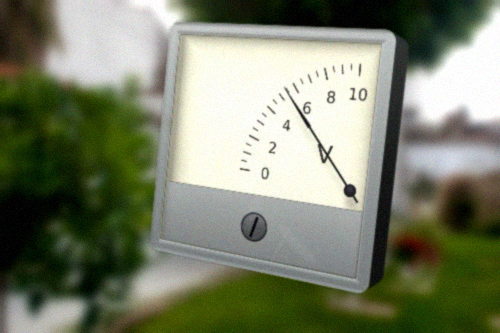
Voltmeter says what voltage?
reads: 5.5 V
